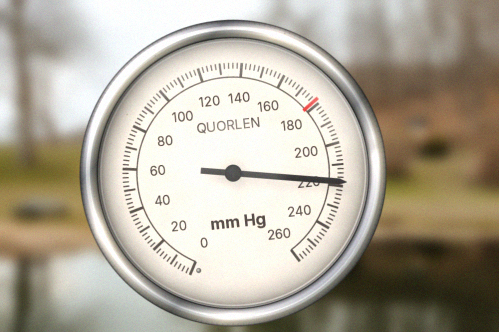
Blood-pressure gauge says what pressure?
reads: 218 mmHg
